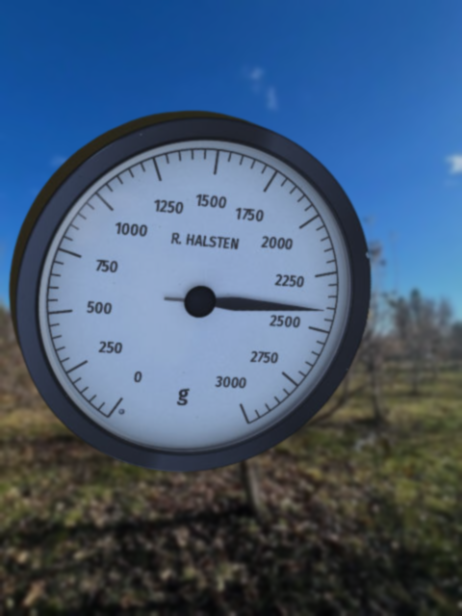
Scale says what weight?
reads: 2400 g
